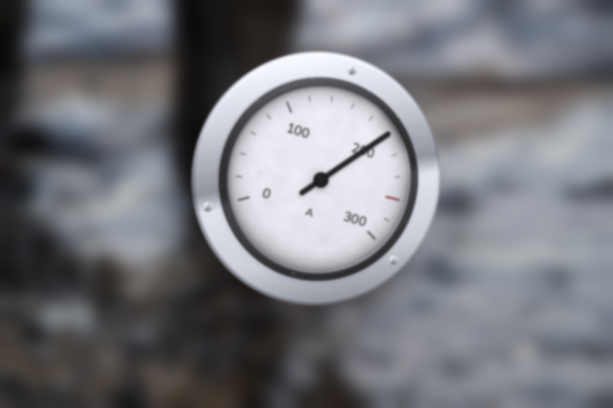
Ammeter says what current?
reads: 200 A
